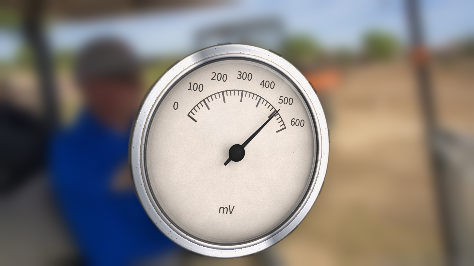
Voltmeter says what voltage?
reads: 500 mV
